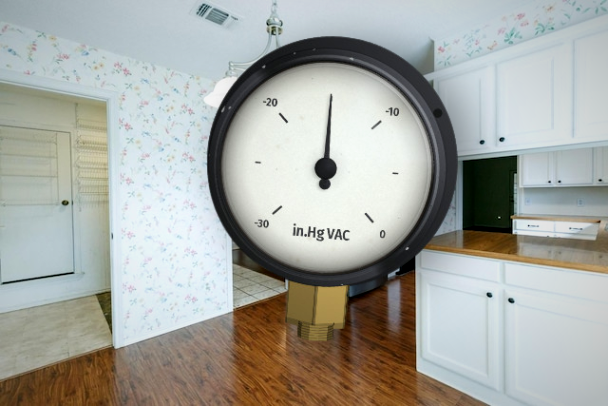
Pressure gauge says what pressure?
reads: -15 inHg
